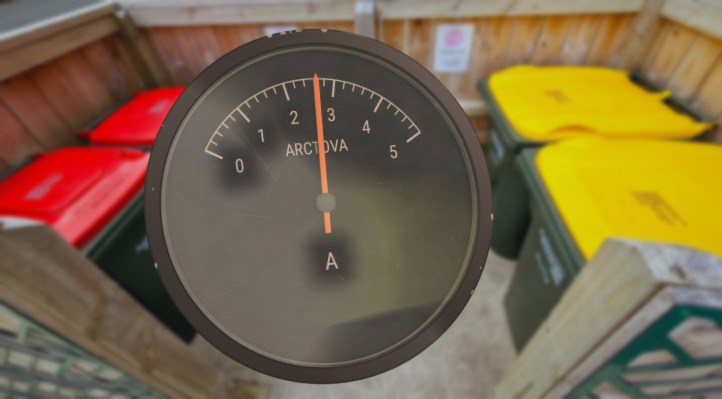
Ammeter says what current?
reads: 2.6 A
